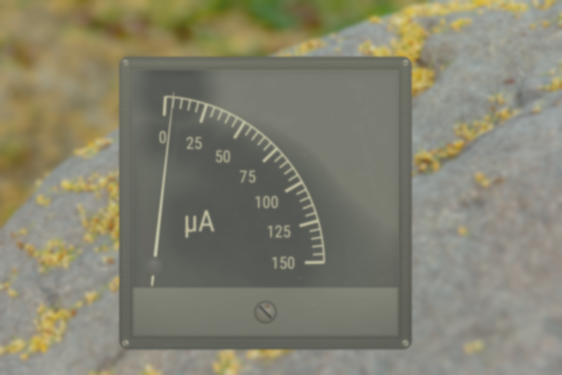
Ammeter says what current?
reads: 5 µA
